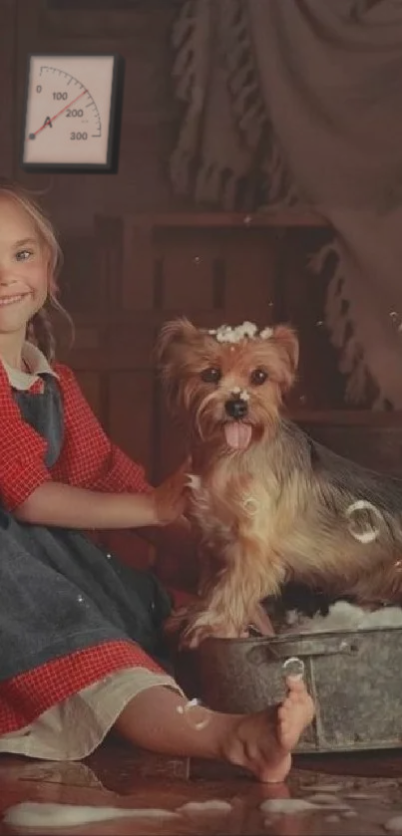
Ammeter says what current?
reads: 160 A
